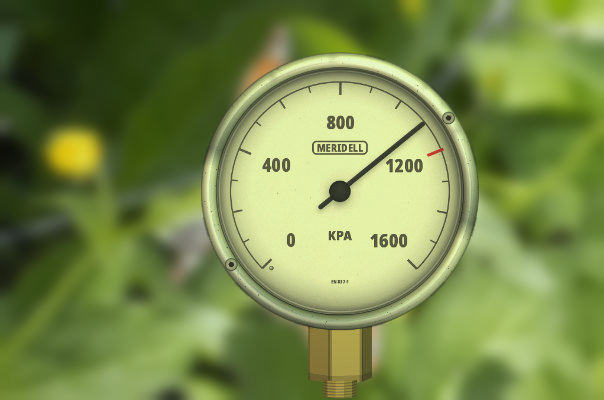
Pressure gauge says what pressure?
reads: 1100 kPa
